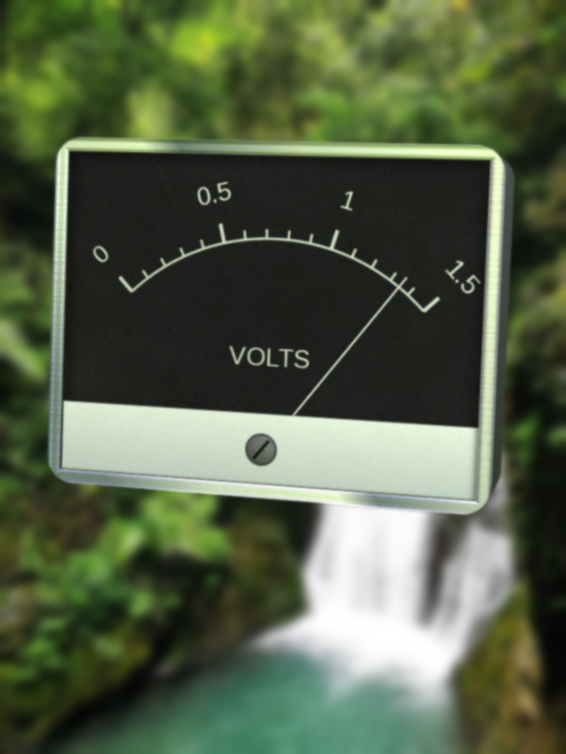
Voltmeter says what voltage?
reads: 1.35 V
